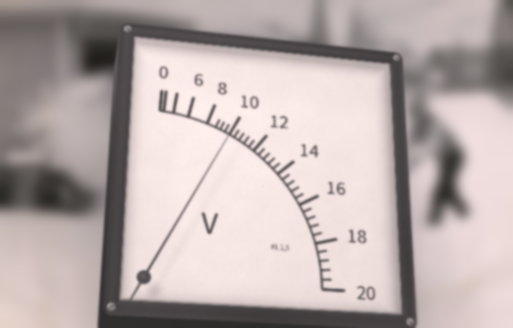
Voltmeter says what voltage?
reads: 10 V
